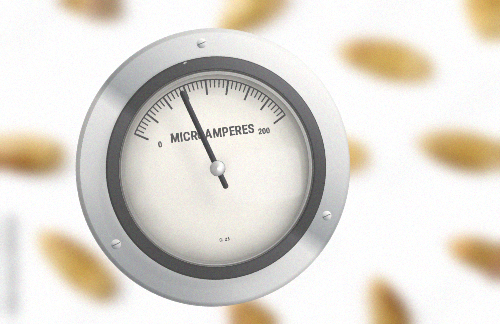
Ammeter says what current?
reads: 70 µA
